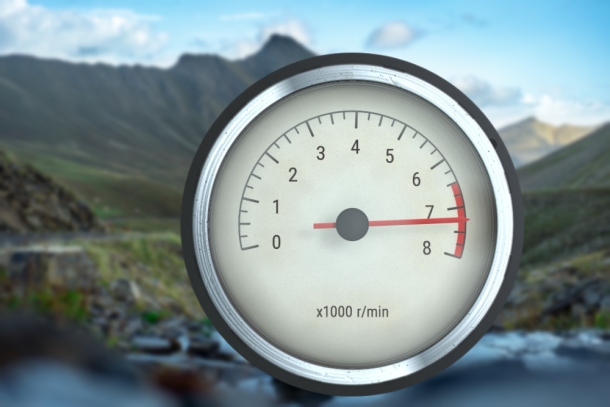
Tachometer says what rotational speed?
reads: 7250 rpm
